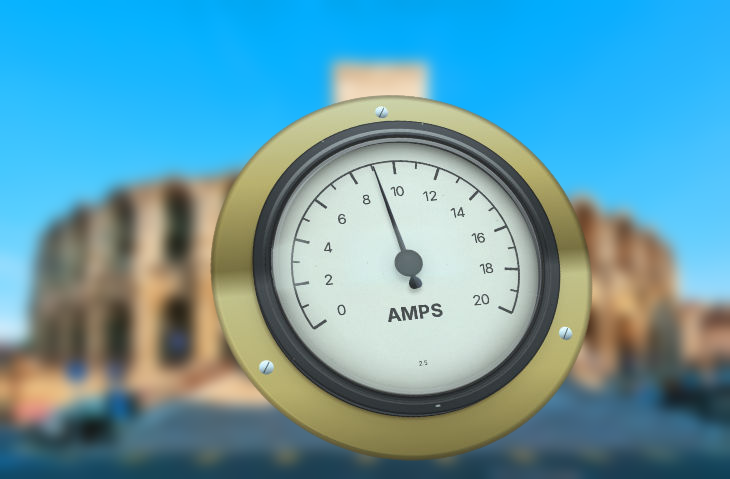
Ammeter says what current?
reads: 9 A
